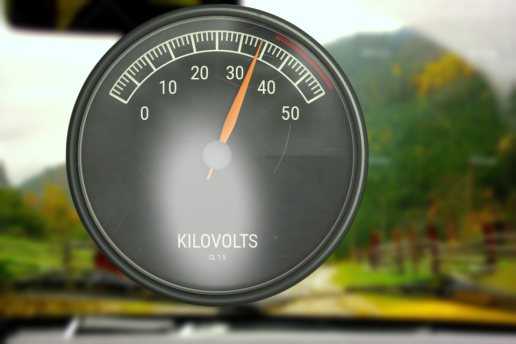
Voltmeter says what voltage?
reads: 34 kV
